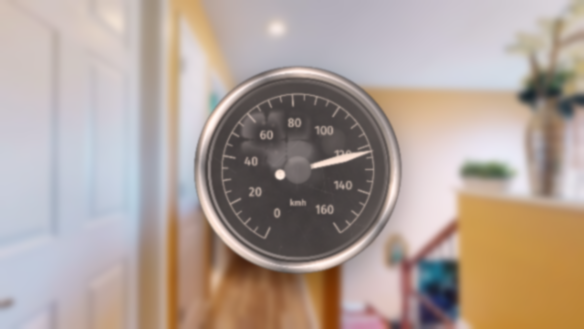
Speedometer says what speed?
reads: 122.5 km/h
